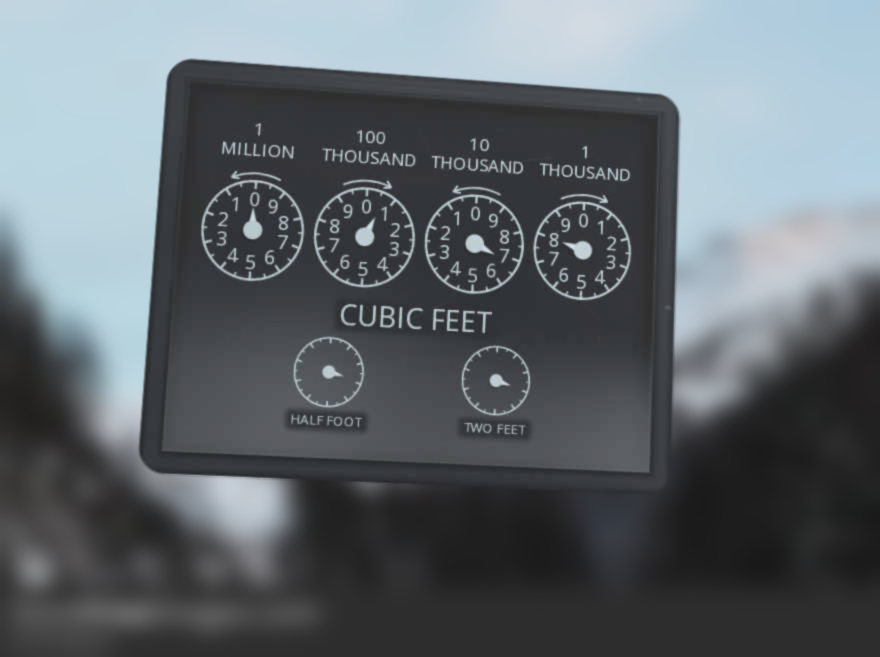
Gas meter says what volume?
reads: 6800 ft³
